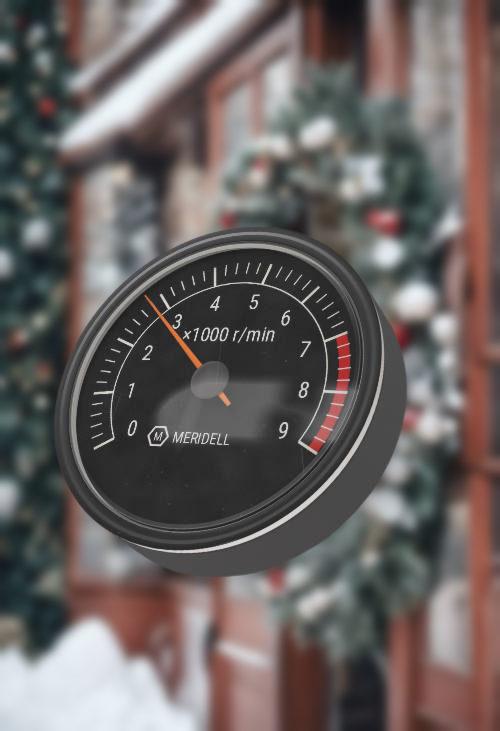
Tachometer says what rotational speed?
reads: 2800 rpm
